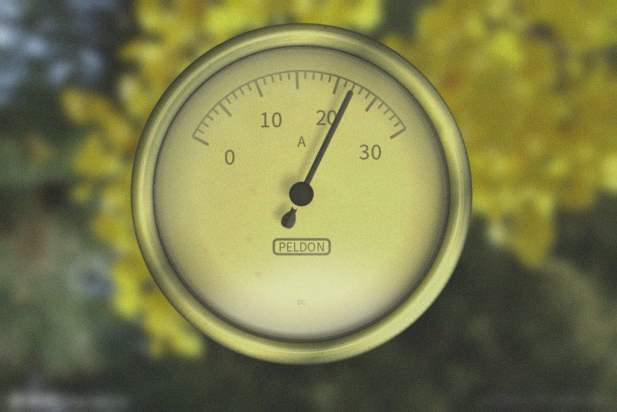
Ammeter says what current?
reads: 22 A
